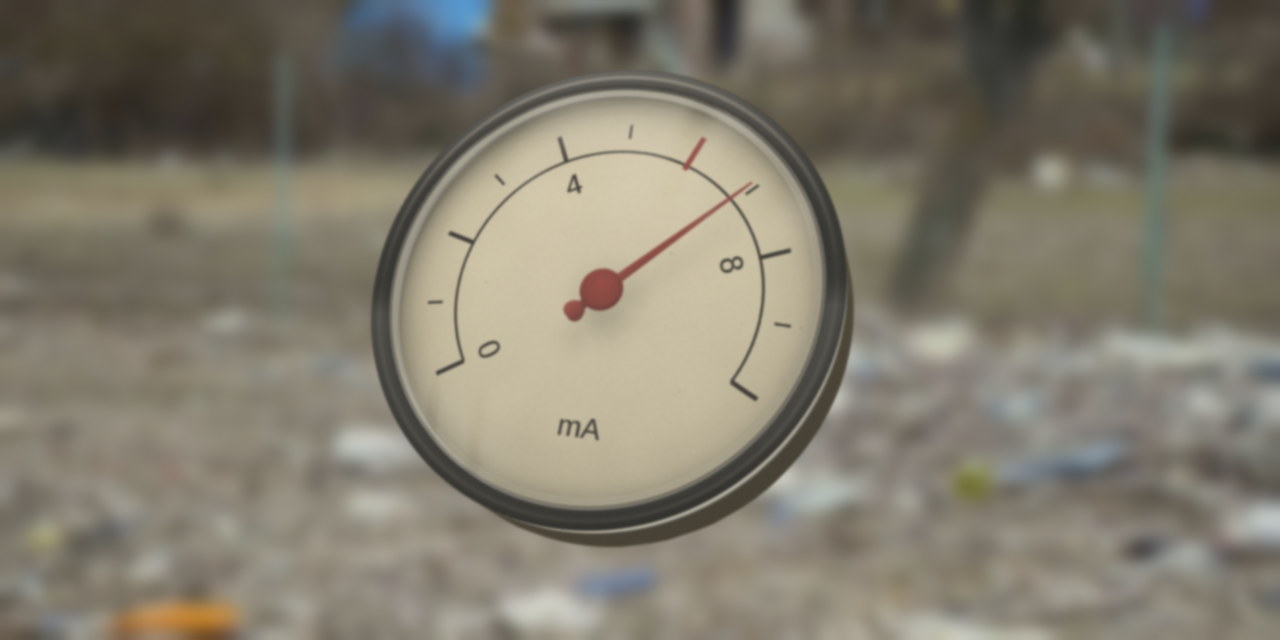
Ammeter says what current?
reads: 7 mA
